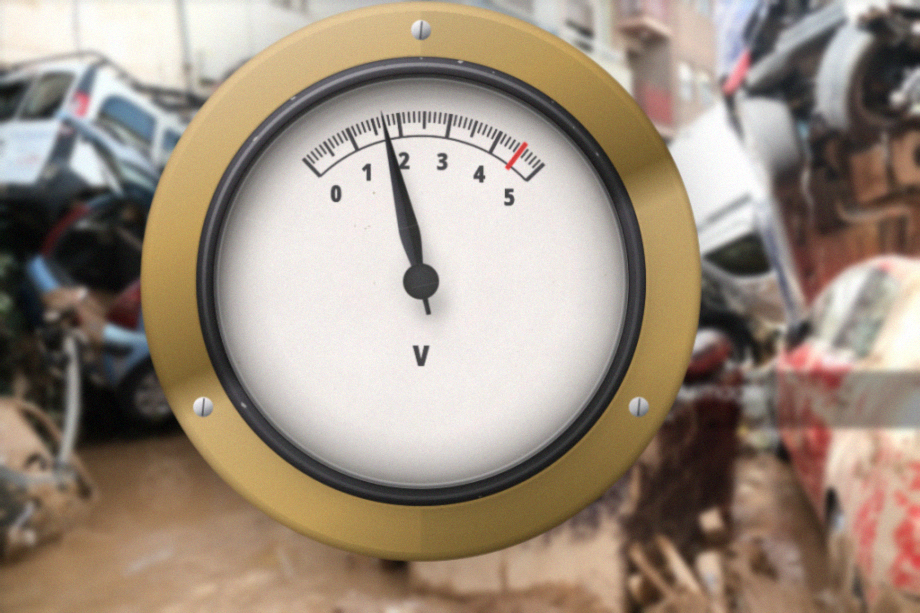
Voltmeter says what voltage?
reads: 1.7 V
